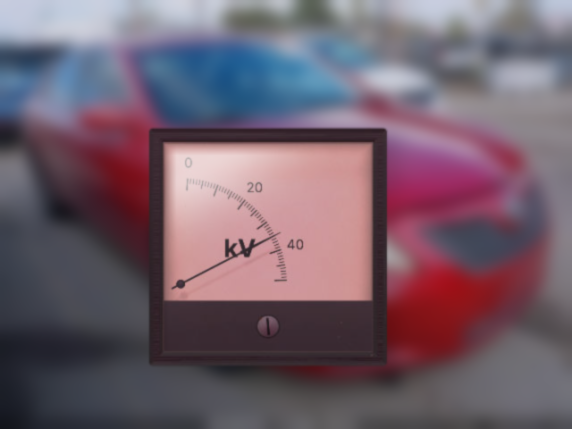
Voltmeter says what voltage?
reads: 35 kV
